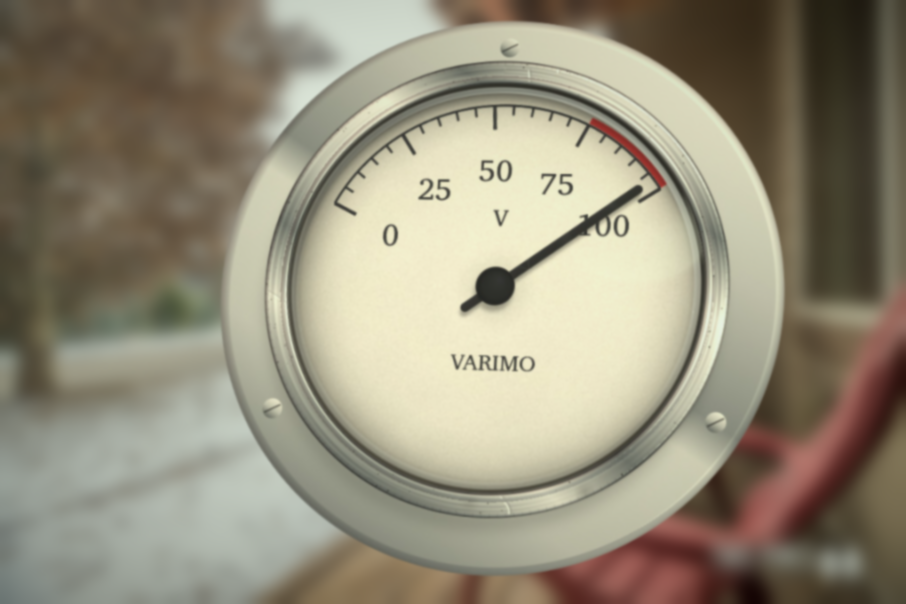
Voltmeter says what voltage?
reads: 97.5 V
